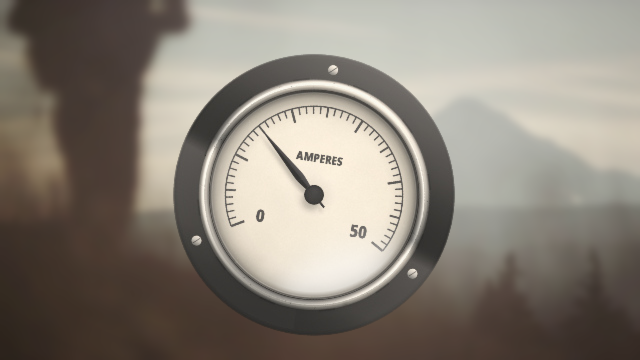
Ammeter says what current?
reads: 15 A
